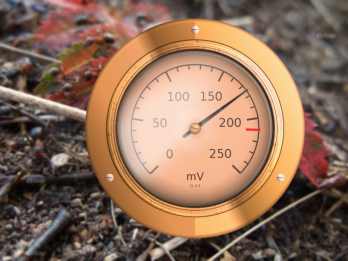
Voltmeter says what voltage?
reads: 175 mV
